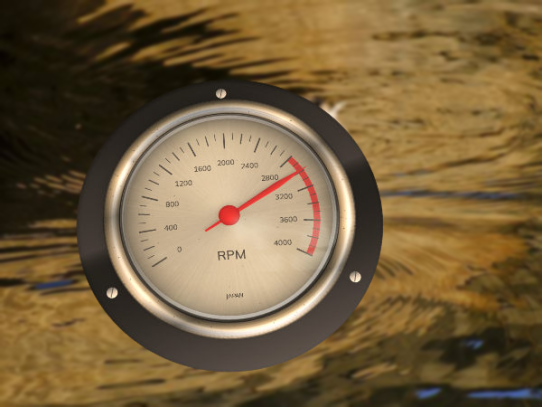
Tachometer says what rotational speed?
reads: 3000 rpm
